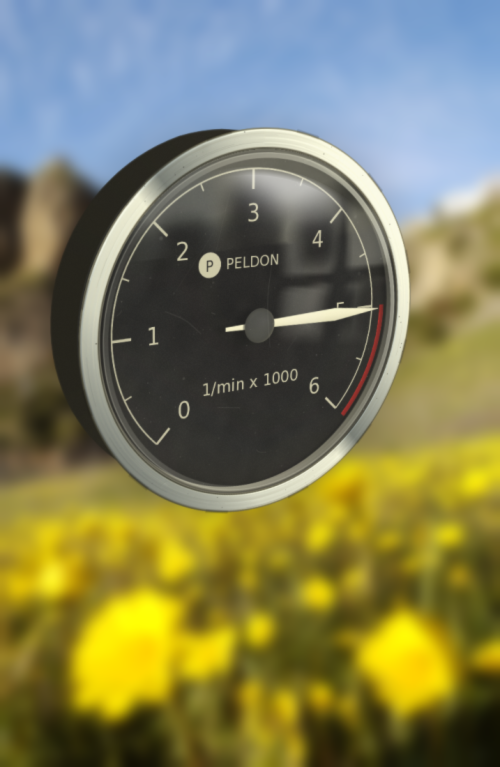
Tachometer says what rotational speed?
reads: 5000 rpm
